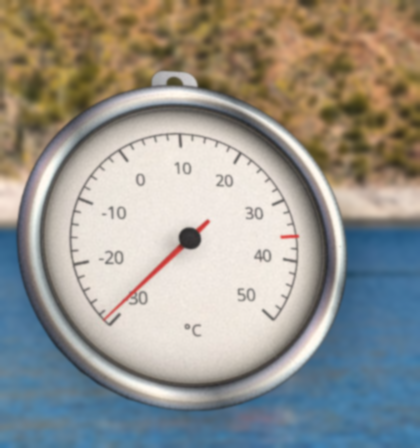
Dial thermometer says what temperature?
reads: -29 °C
